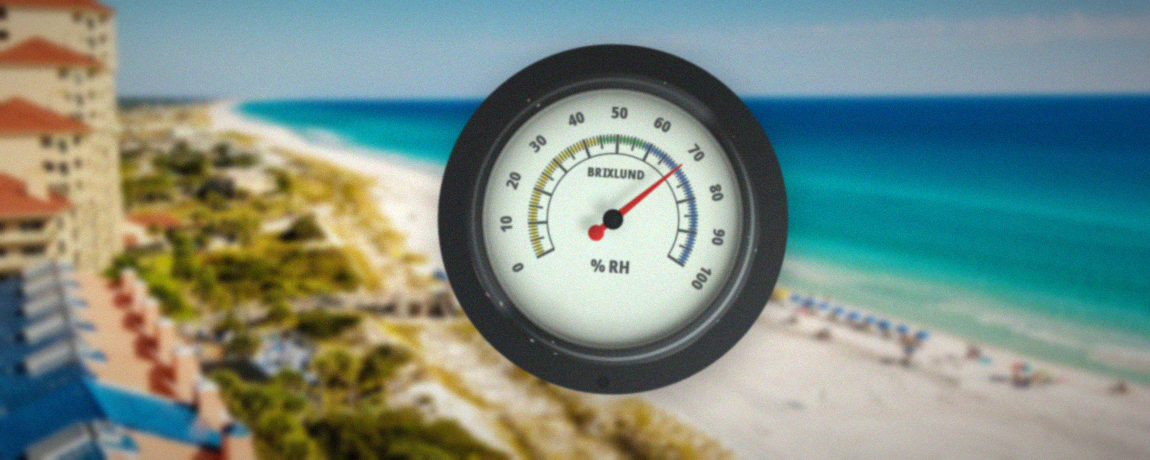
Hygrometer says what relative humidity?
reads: 70 %
